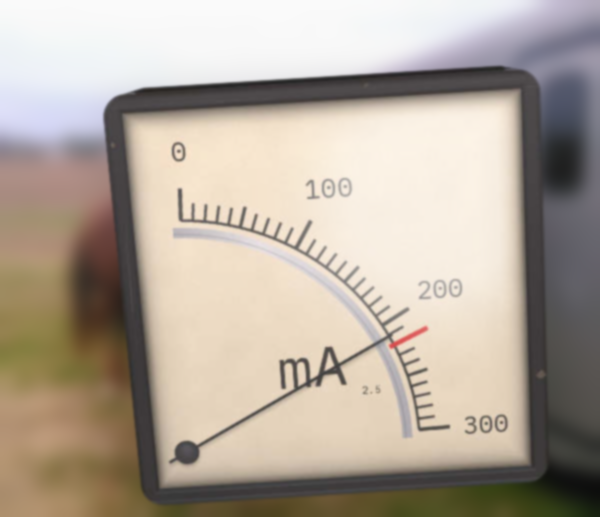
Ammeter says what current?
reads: 210 mA
